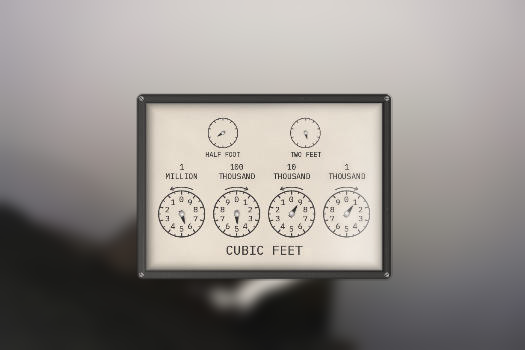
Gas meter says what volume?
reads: 549100 ft³
